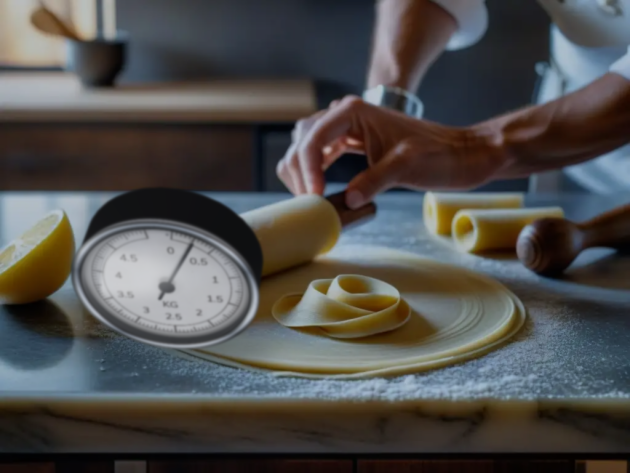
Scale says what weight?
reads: 0.25 kg
